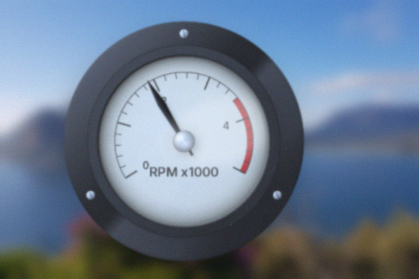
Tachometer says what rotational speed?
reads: 1900 rpm
